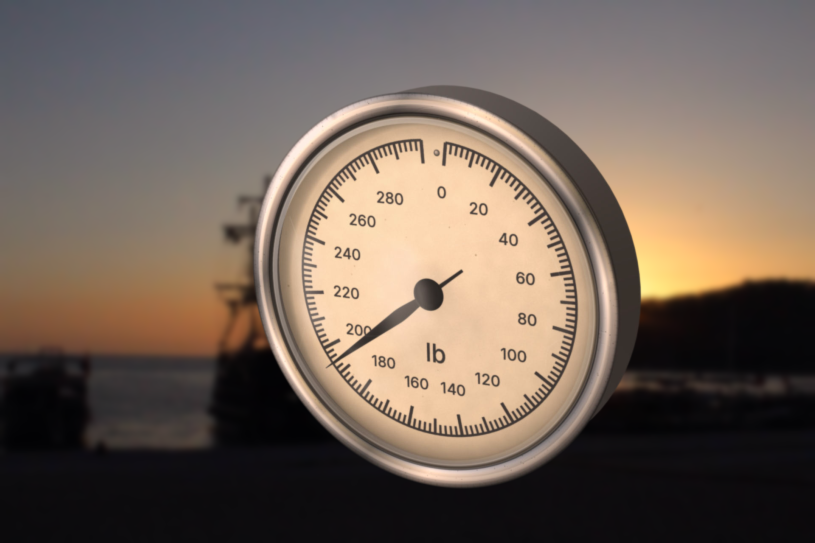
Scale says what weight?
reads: 194 lb
